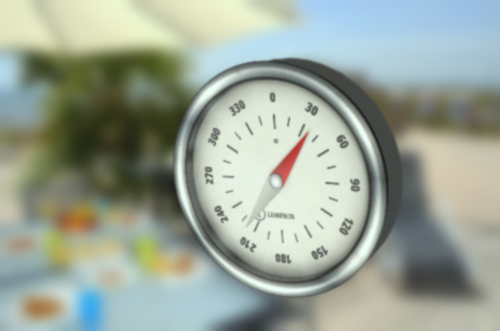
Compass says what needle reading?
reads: 37.5 °
